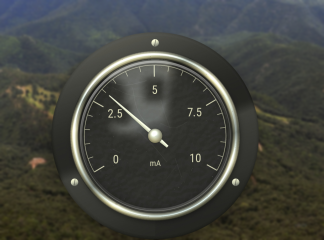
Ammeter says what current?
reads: 3 mA
